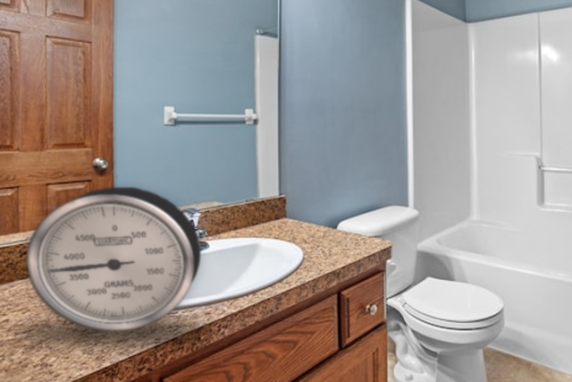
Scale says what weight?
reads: 3750 g
